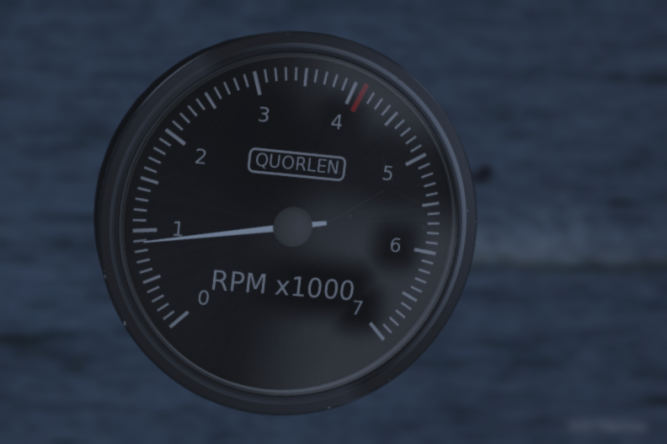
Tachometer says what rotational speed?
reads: 900 rpm
